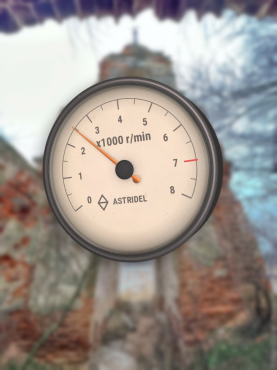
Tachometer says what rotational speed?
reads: 2500 rpm
